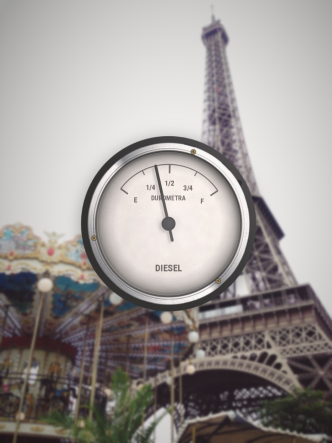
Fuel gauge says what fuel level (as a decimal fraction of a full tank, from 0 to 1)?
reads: 0.375
